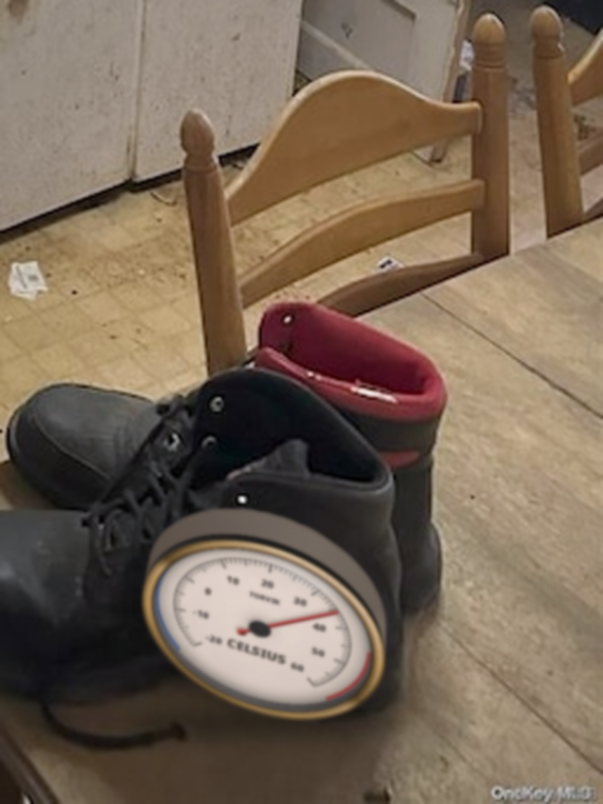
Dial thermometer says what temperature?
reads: 35 °C
